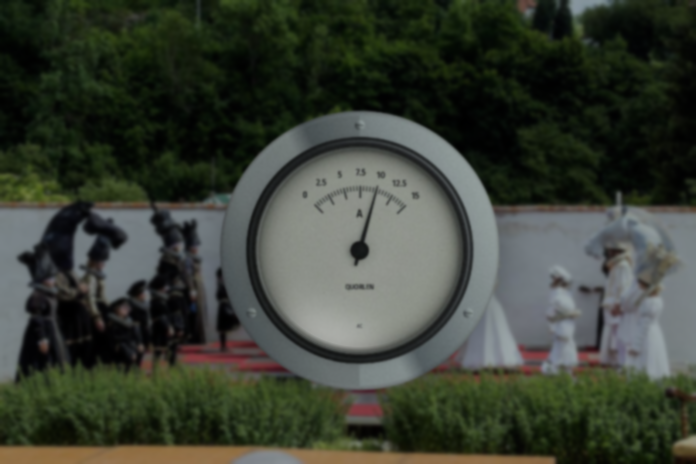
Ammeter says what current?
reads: 10 A
